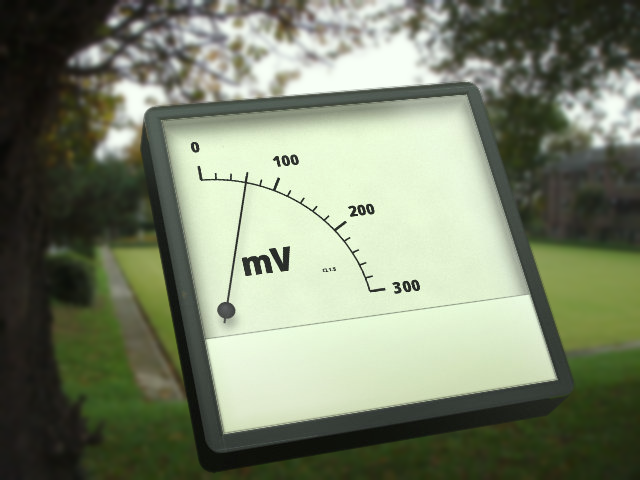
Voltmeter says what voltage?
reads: 60 mV
